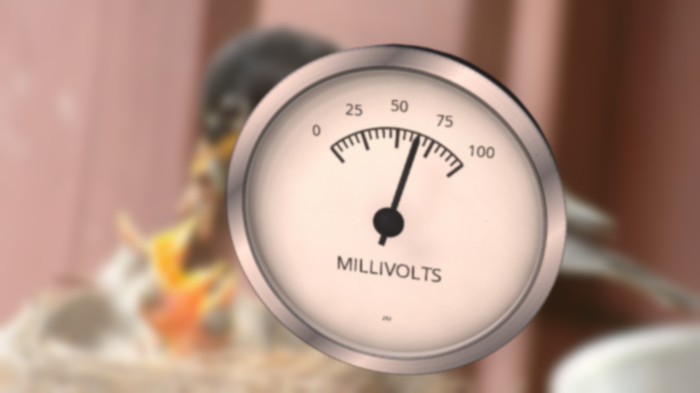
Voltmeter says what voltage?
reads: 65 mV
